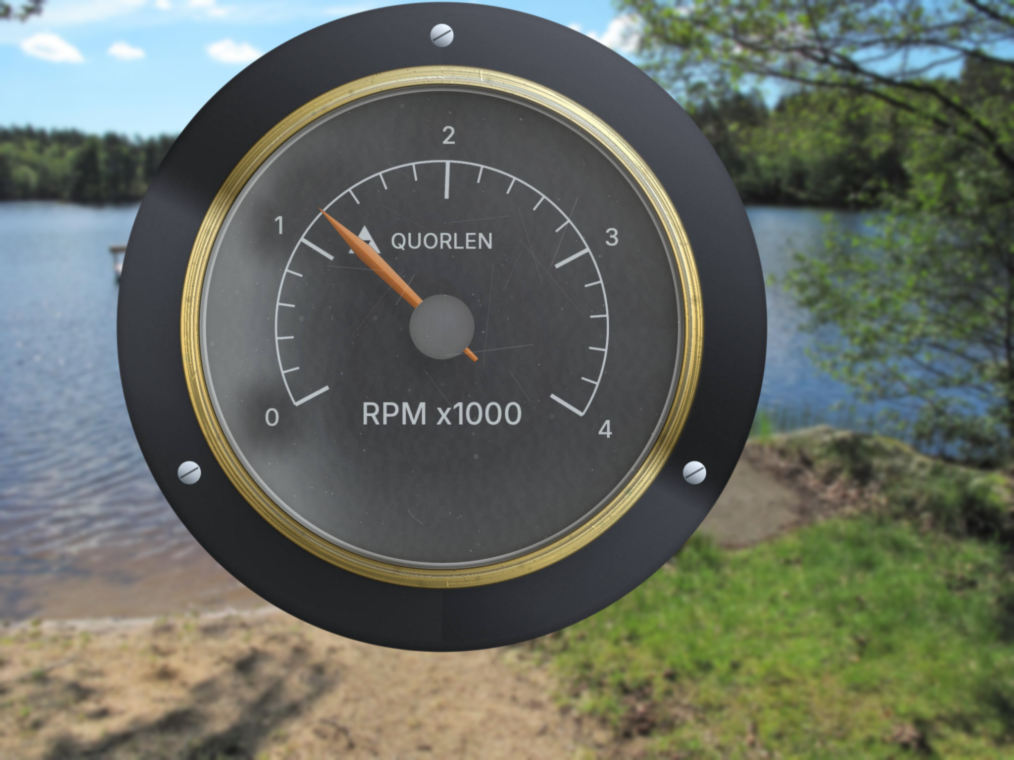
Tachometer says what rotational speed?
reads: 1200 rpm
